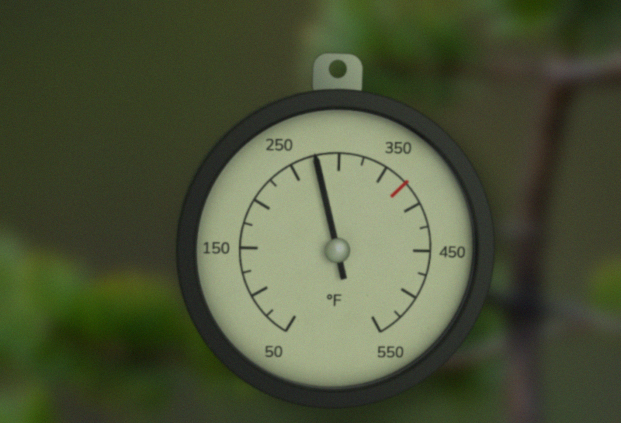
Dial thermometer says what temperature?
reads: 275 °F
